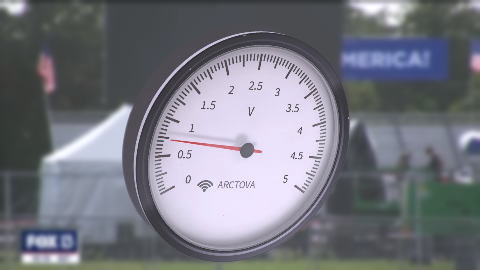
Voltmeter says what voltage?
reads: 0.75 V
